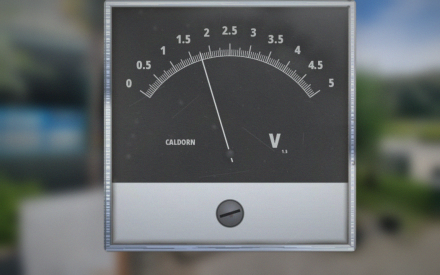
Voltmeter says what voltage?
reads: 1.75 V
